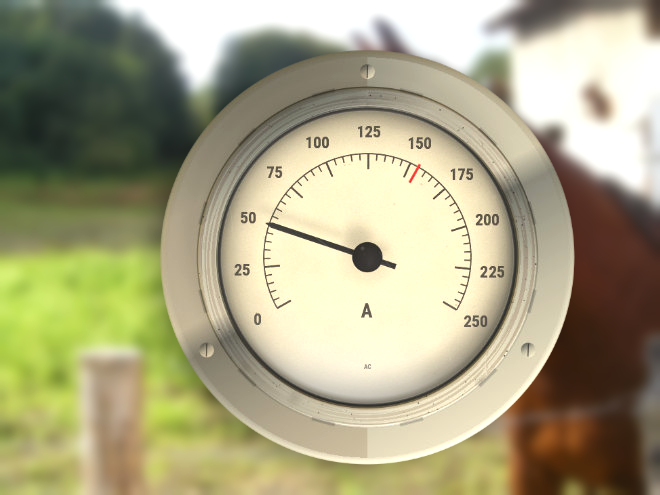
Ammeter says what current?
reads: 50 A
